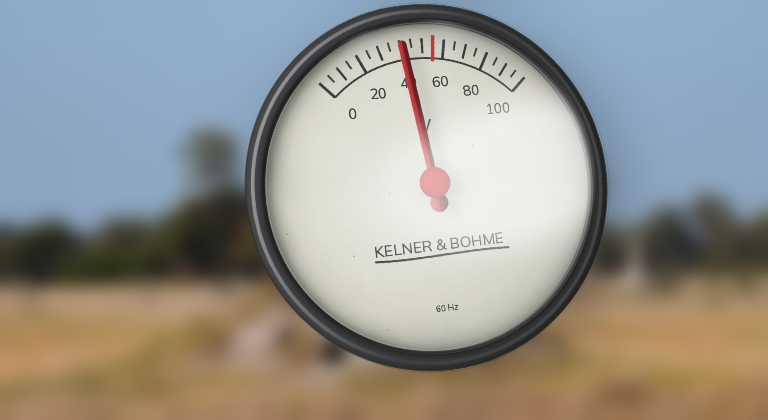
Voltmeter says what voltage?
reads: 40 V
